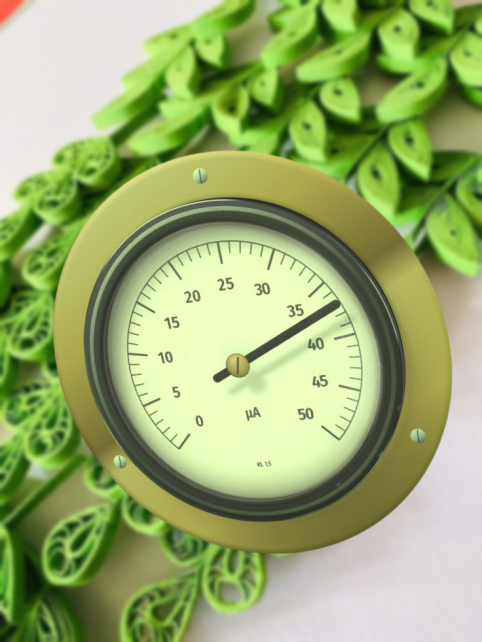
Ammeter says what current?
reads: 37 µA
